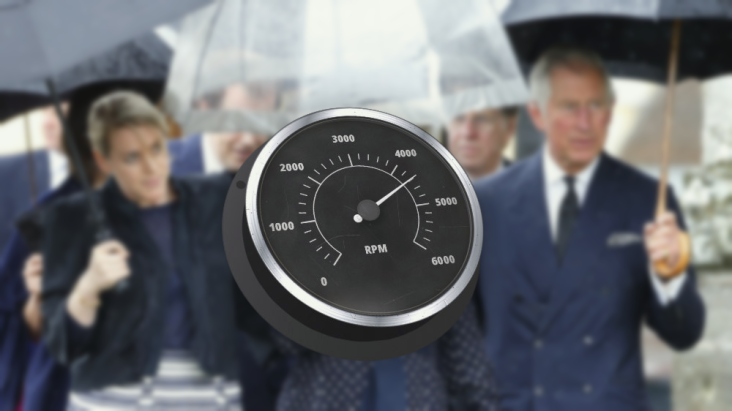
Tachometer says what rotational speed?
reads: 4400 rpm
